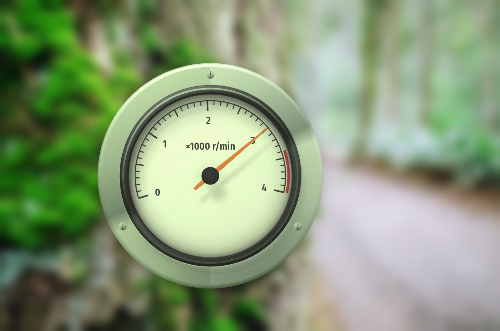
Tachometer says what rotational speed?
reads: 3000 rpm
